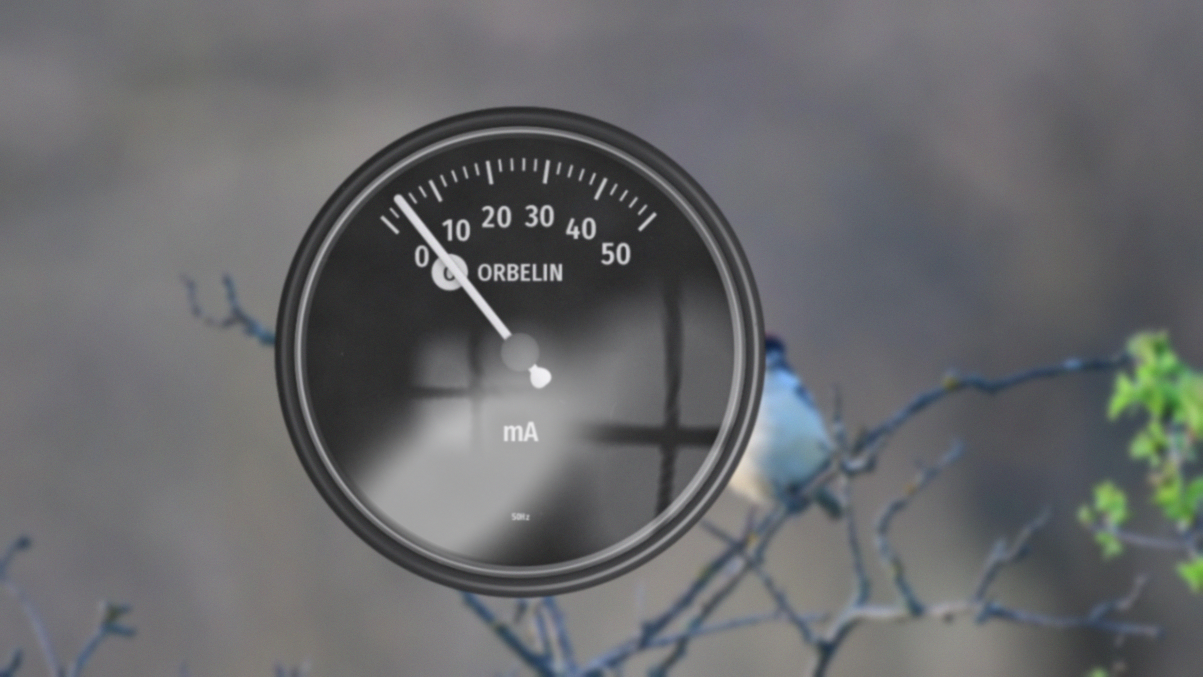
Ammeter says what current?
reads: 4 mA
